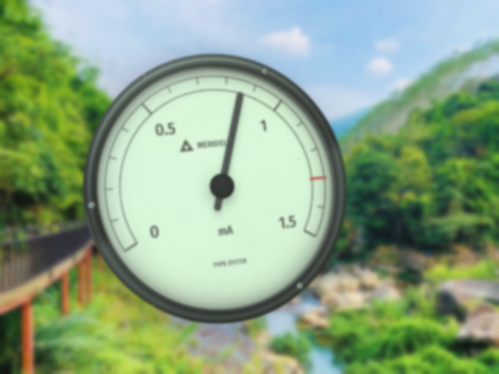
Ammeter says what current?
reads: 0.85 mA
